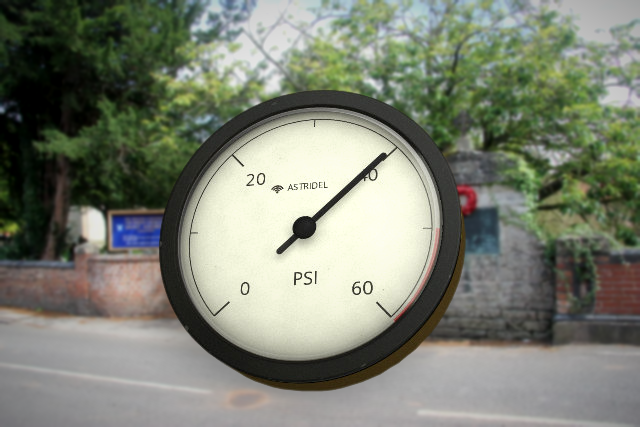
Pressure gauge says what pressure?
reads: 40 psi
